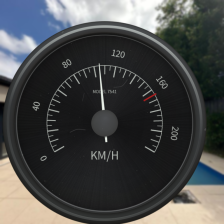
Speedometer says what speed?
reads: 105 km/h
